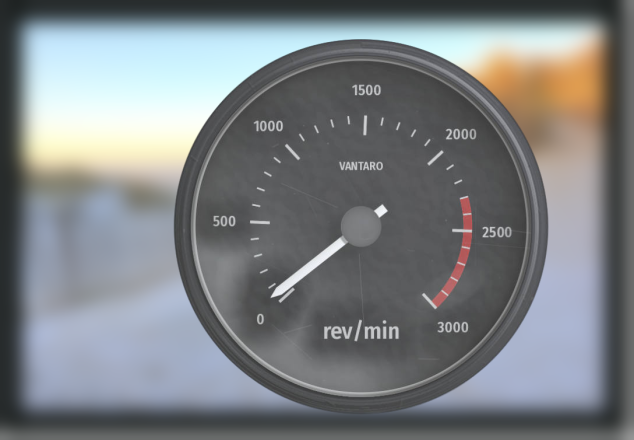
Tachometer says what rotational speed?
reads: 50 rpm
